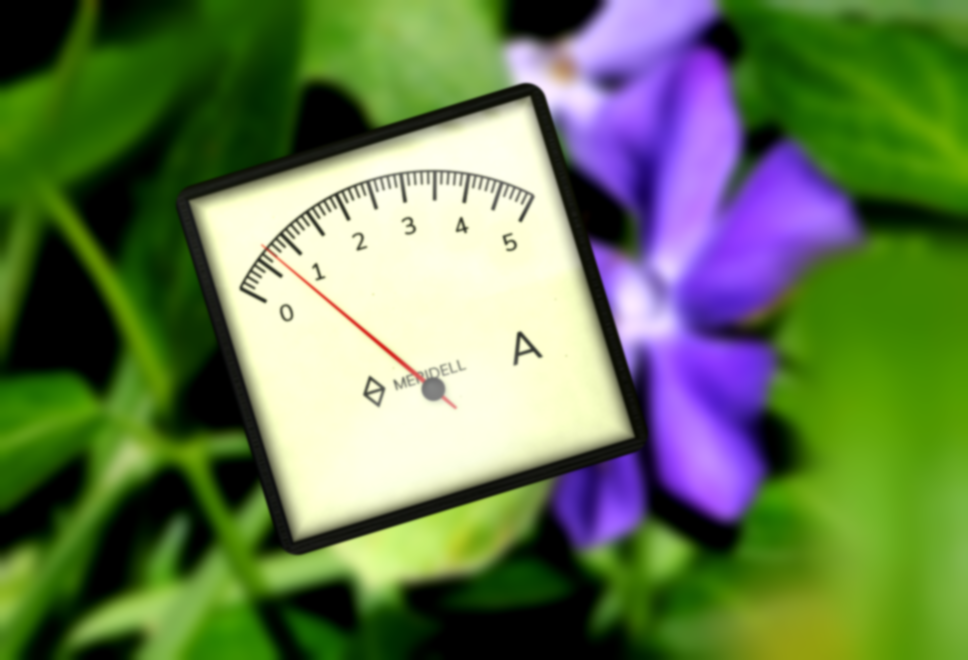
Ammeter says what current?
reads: 0.7 A
